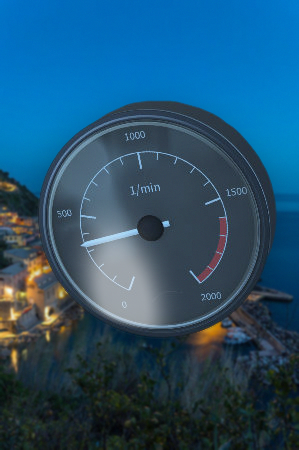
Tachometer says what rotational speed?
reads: 350 rpm
